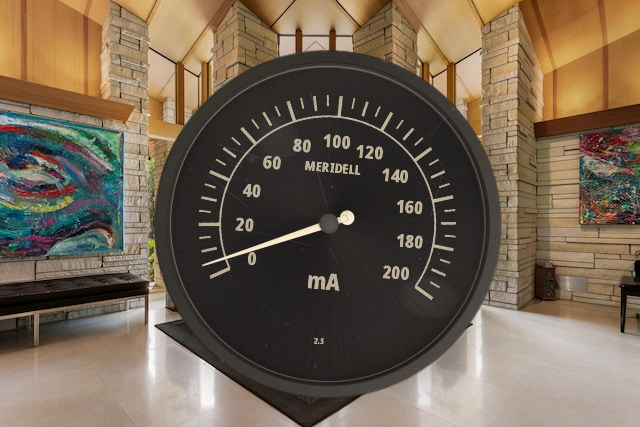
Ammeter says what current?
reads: 5 mA
